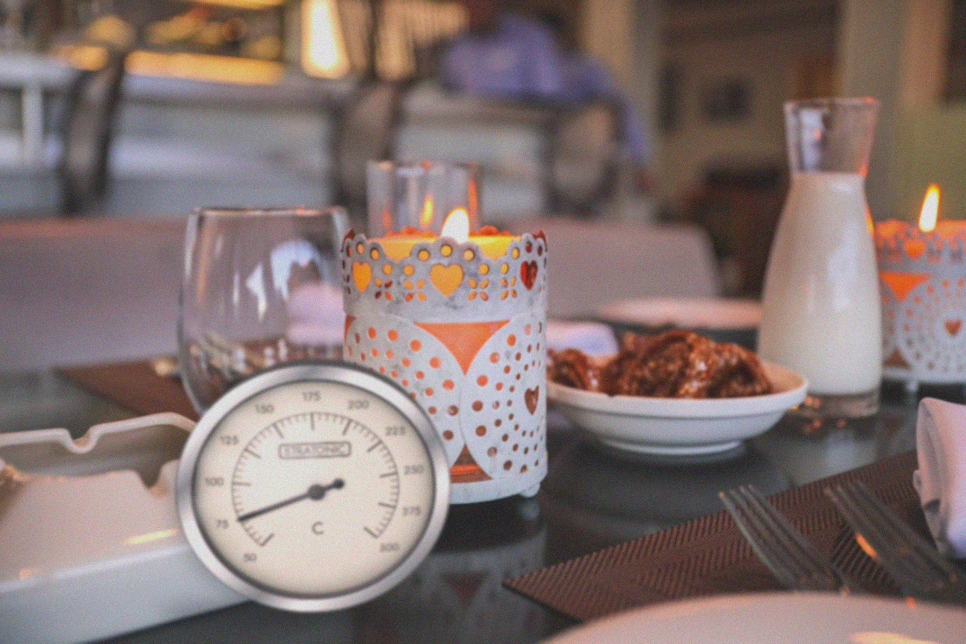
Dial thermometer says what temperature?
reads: 75 °C
